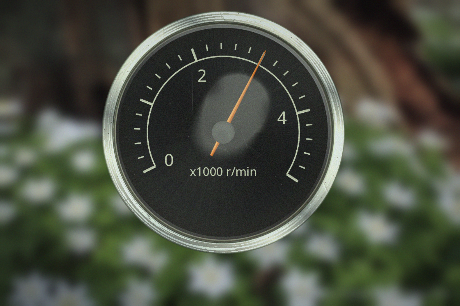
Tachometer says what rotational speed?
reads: 3000 rpm
